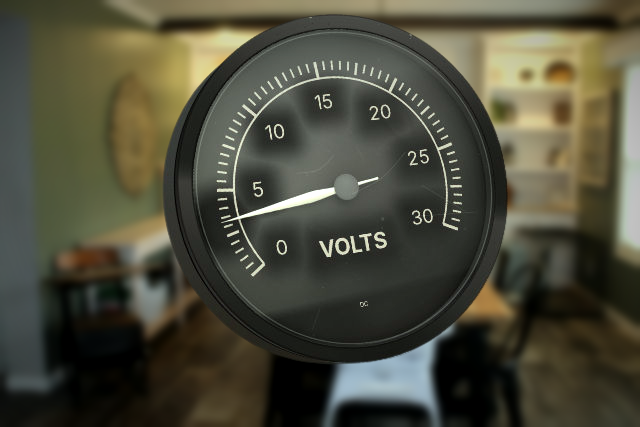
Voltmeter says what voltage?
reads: 3.25 V
